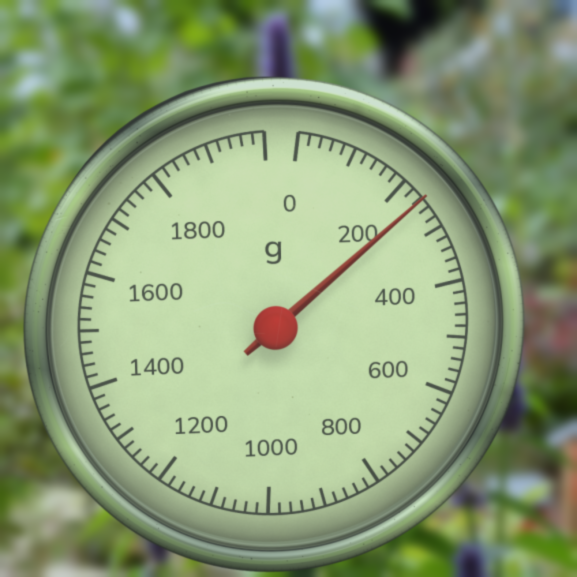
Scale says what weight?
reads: 240 g
